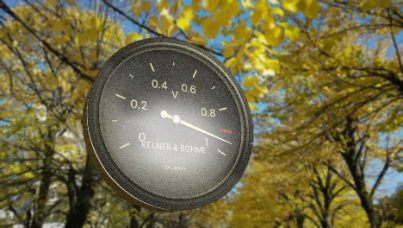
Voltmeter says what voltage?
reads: 0.95 V
